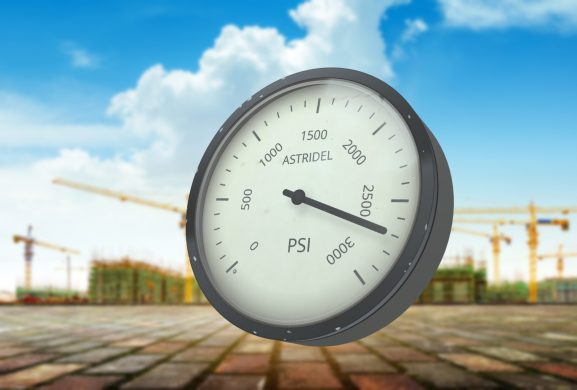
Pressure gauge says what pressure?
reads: 2700 psi
